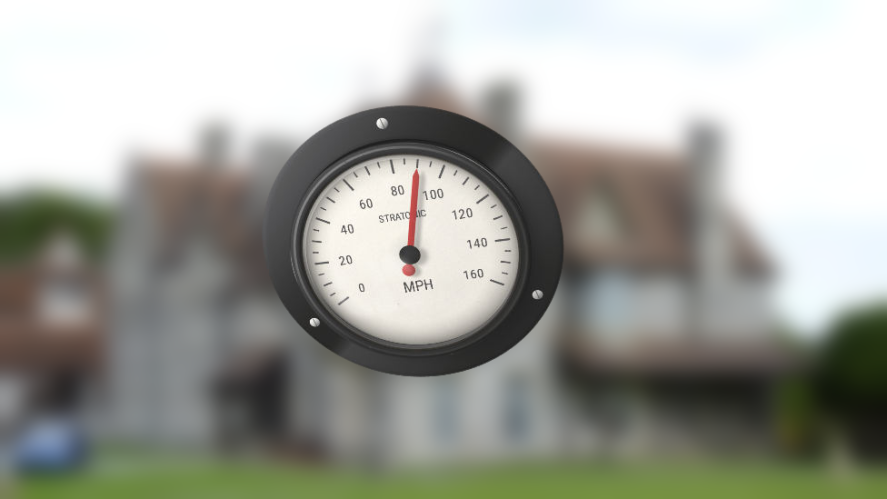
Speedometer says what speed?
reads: 90 mph
